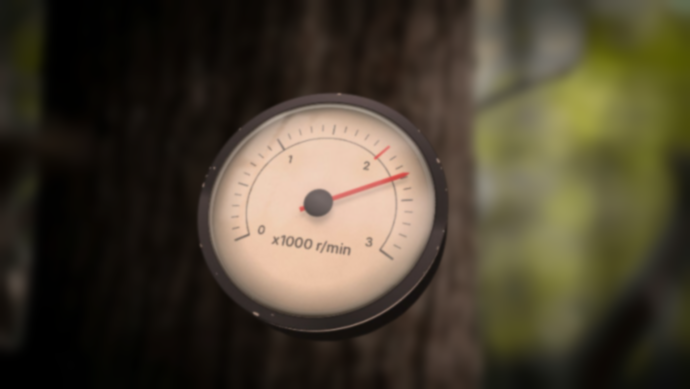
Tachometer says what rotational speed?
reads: 2300 rpm
